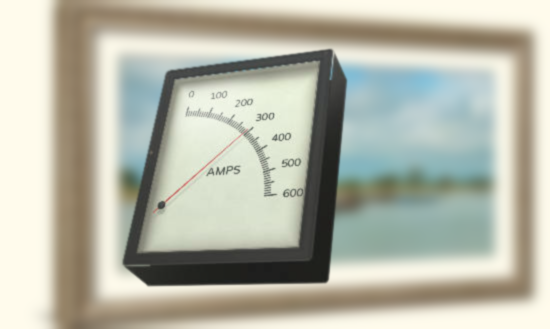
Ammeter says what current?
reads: 300 A
